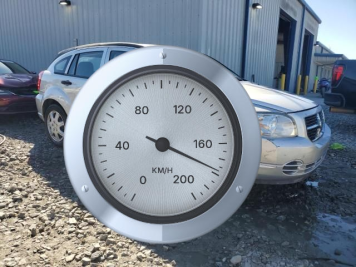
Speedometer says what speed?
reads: 177.5 km/h
